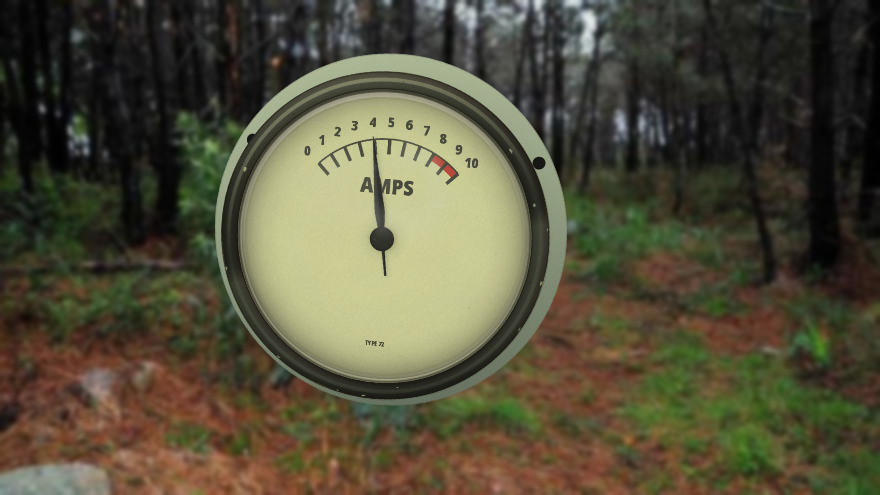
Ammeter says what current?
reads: 4 A
